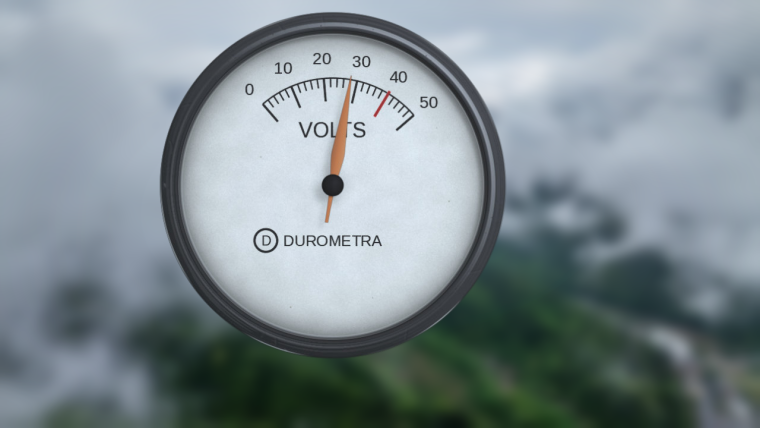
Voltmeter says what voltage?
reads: 28 V
